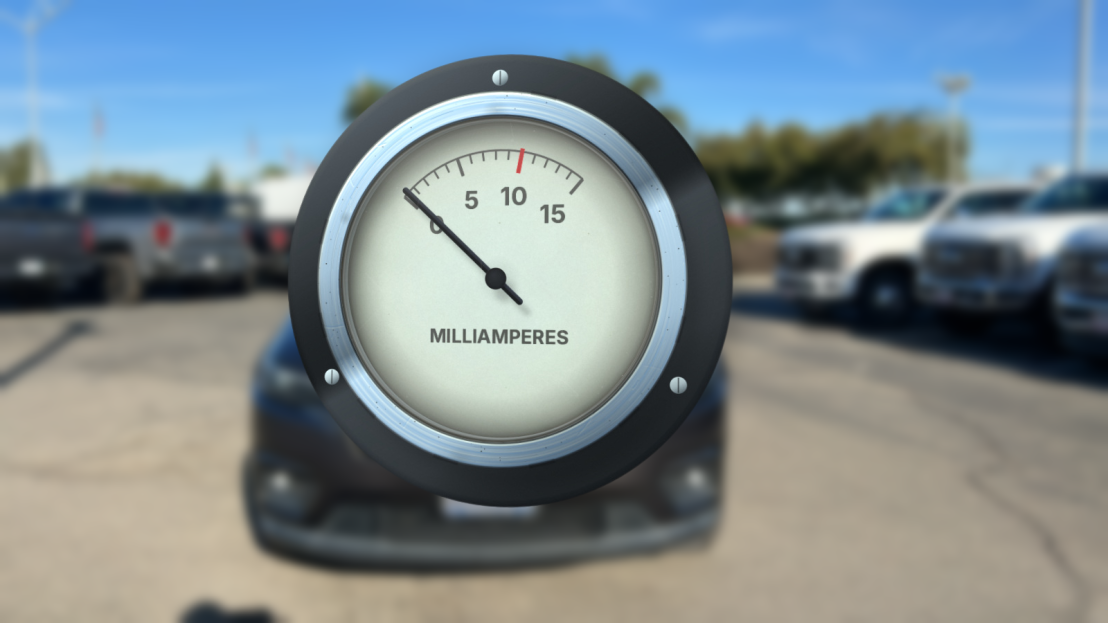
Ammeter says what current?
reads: 0.5 mA
